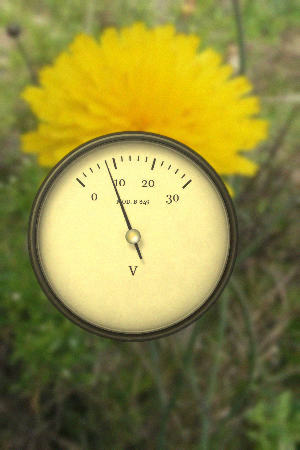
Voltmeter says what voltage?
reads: 8 V
